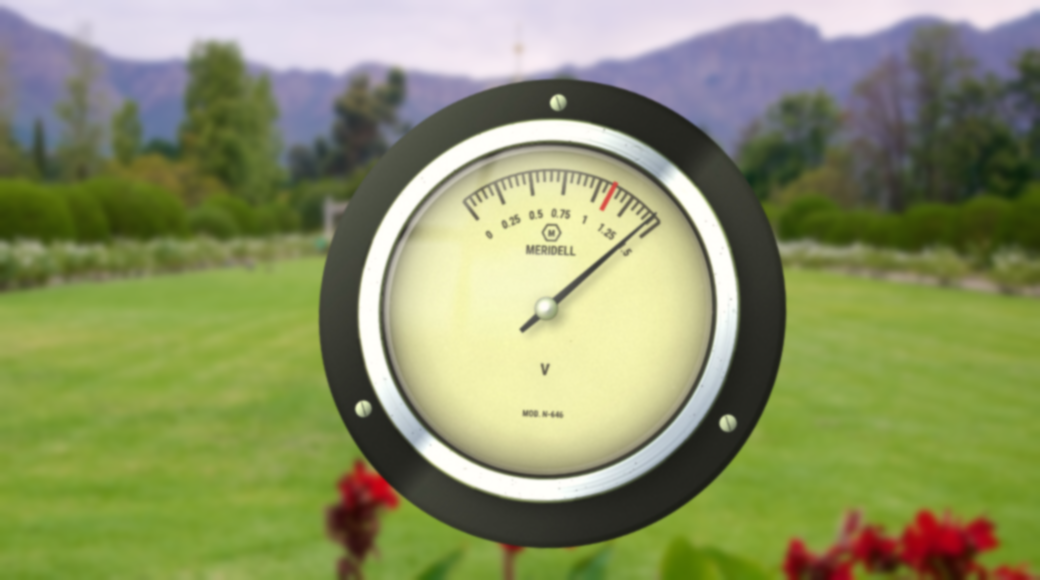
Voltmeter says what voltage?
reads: 1.45 V
